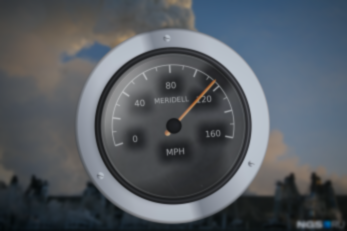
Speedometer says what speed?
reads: 115 mph
